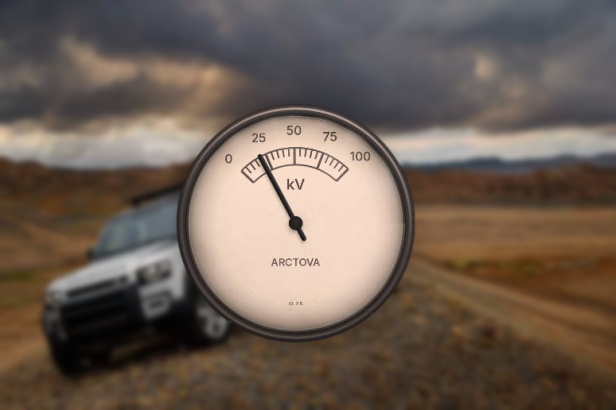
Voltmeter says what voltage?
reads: 20 kV
